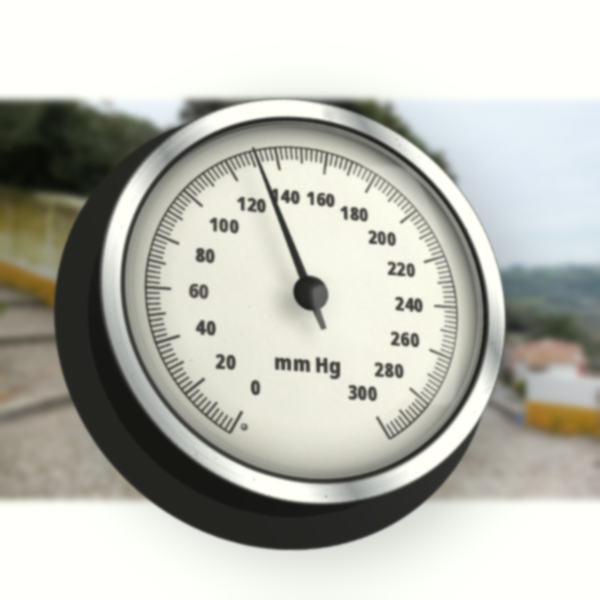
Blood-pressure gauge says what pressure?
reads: 130 mmHg
